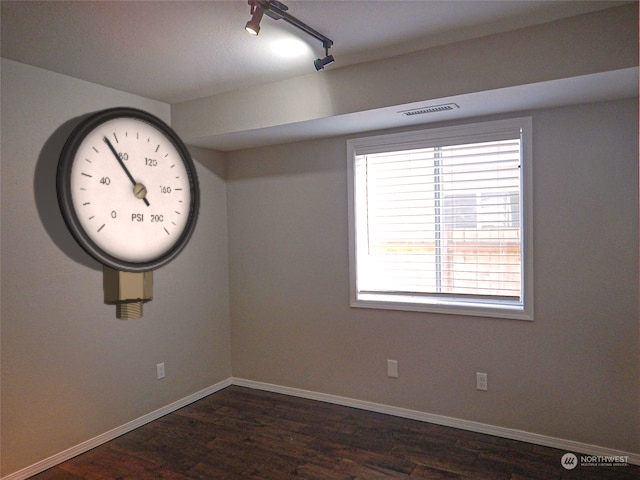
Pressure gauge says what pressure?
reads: 70 psi
